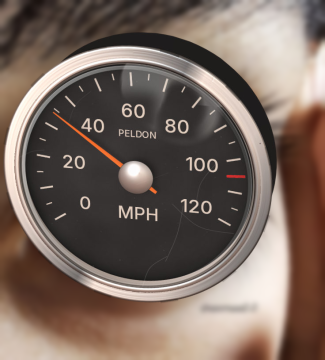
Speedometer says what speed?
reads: 35 mph
